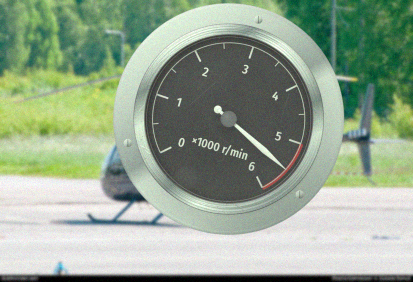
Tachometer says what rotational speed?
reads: 5500 rpm
